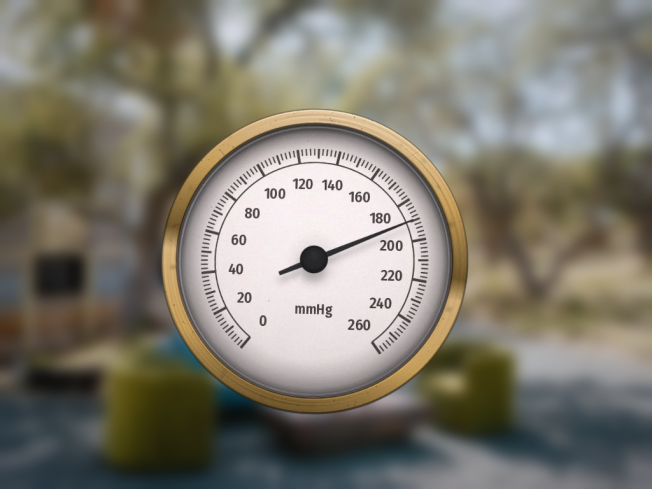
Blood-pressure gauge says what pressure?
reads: 190 mmHg
